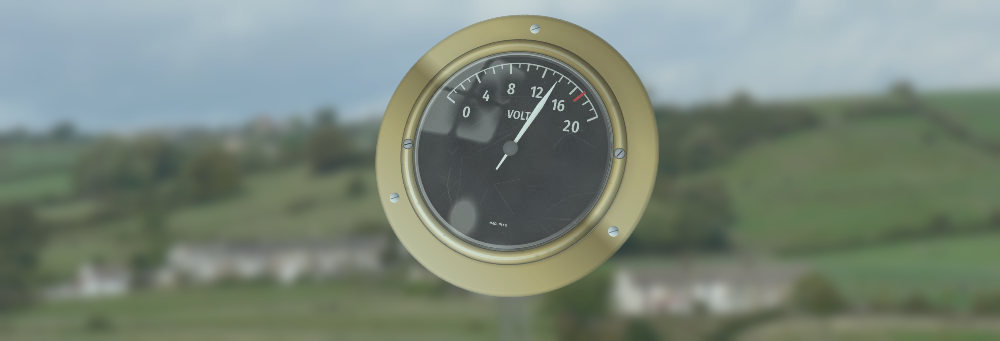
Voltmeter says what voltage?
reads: 14 V
